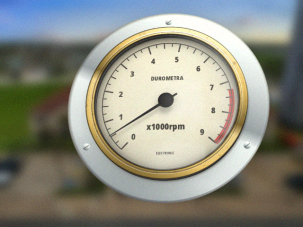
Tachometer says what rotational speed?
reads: 500 rpm
